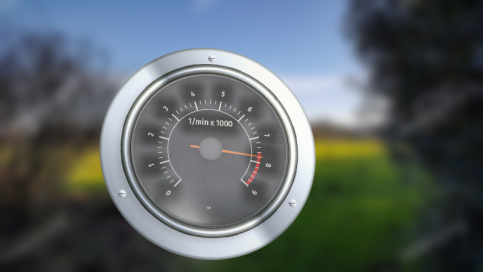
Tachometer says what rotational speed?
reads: 7800 rpm
